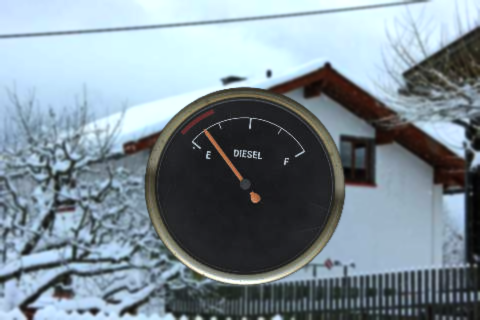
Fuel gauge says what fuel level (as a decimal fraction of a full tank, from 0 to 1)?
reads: 0.125
